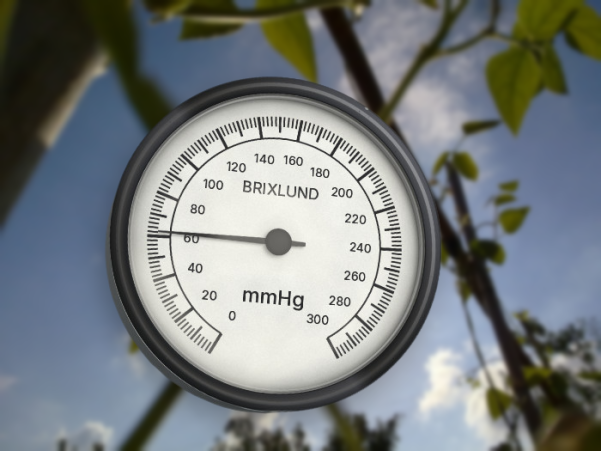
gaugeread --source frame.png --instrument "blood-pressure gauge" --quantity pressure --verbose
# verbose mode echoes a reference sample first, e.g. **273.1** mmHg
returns **62** mmHg
